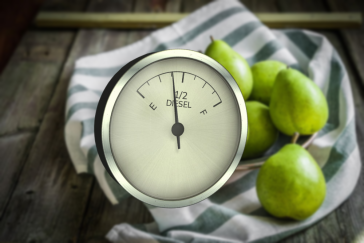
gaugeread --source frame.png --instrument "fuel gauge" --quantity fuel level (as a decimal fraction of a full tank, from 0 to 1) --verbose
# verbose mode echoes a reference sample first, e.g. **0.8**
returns **0.375**
